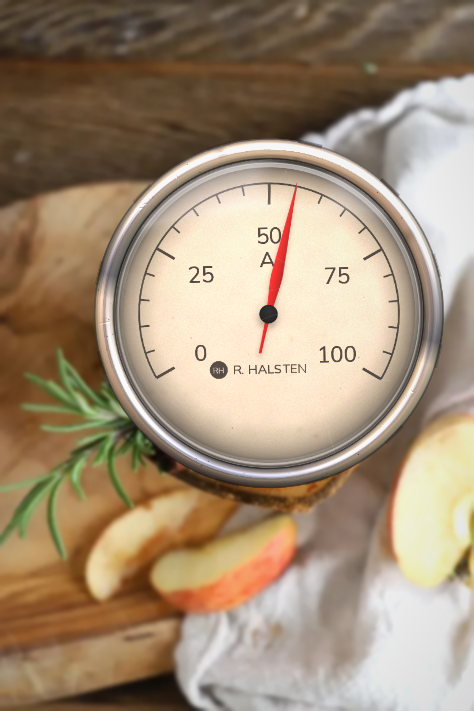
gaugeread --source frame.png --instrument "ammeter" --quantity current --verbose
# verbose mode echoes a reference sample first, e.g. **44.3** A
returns **55** A
